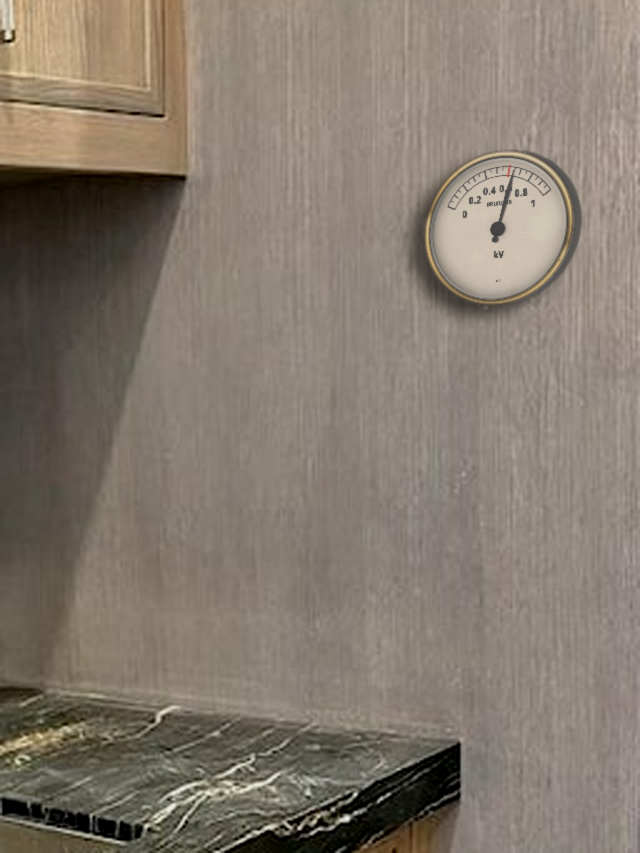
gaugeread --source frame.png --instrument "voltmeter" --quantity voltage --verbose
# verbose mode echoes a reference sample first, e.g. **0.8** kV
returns **0.65** kV
